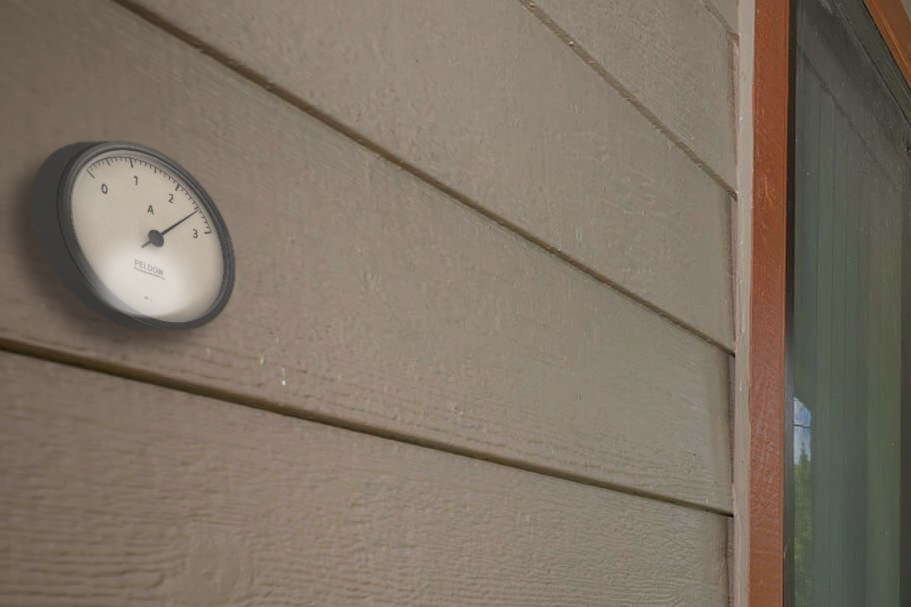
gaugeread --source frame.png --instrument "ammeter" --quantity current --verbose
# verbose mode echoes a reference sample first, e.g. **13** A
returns **2.5** A
